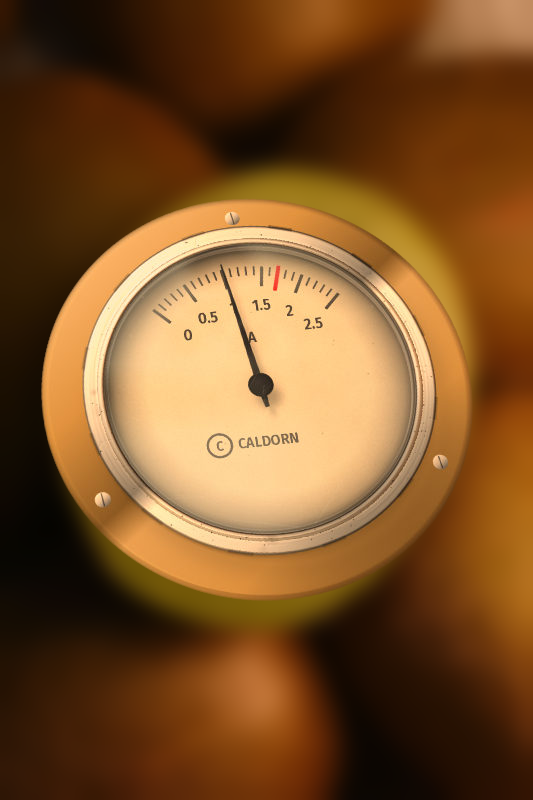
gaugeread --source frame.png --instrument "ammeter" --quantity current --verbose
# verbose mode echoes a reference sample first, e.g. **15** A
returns **1** A
